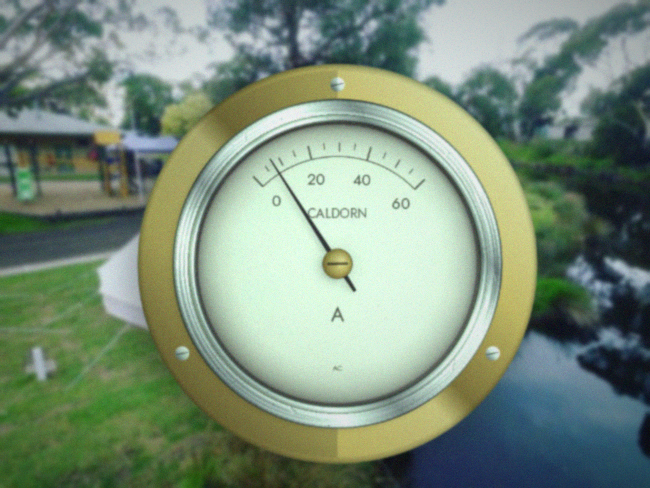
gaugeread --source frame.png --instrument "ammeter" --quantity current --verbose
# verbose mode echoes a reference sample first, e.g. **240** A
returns **7.5** A
